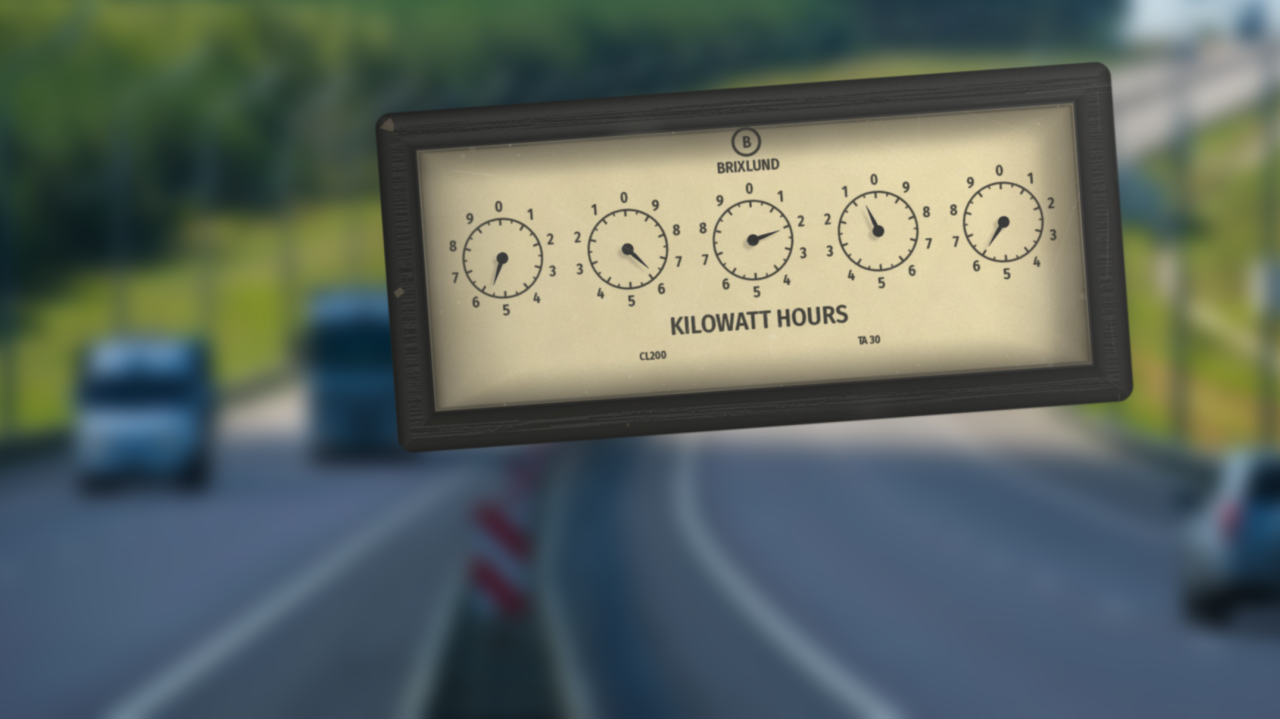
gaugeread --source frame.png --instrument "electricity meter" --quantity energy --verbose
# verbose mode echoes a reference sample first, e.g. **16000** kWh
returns **56206** kWh
